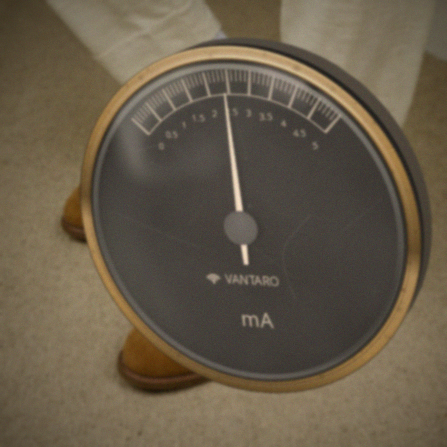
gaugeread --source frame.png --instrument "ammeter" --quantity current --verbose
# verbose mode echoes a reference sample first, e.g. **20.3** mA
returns **2.5** mA
